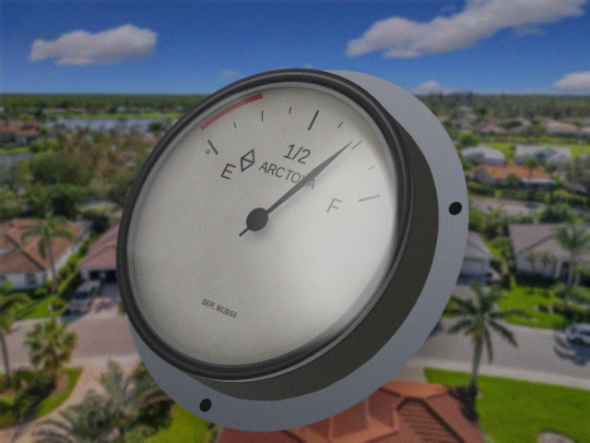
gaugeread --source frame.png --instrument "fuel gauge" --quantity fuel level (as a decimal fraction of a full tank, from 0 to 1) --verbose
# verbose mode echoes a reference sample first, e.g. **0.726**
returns **0.75**
